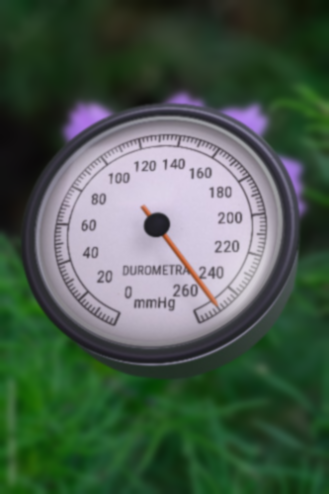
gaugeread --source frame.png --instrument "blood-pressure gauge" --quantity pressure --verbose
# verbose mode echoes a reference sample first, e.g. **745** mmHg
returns **250** mmHg
